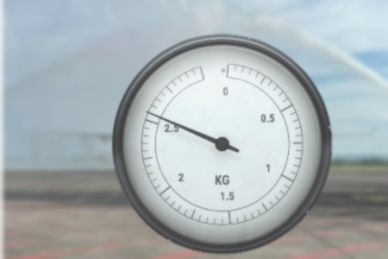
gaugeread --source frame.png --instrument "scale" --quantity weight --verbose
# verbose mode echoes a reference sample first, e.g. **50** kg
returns **2.55** kg
